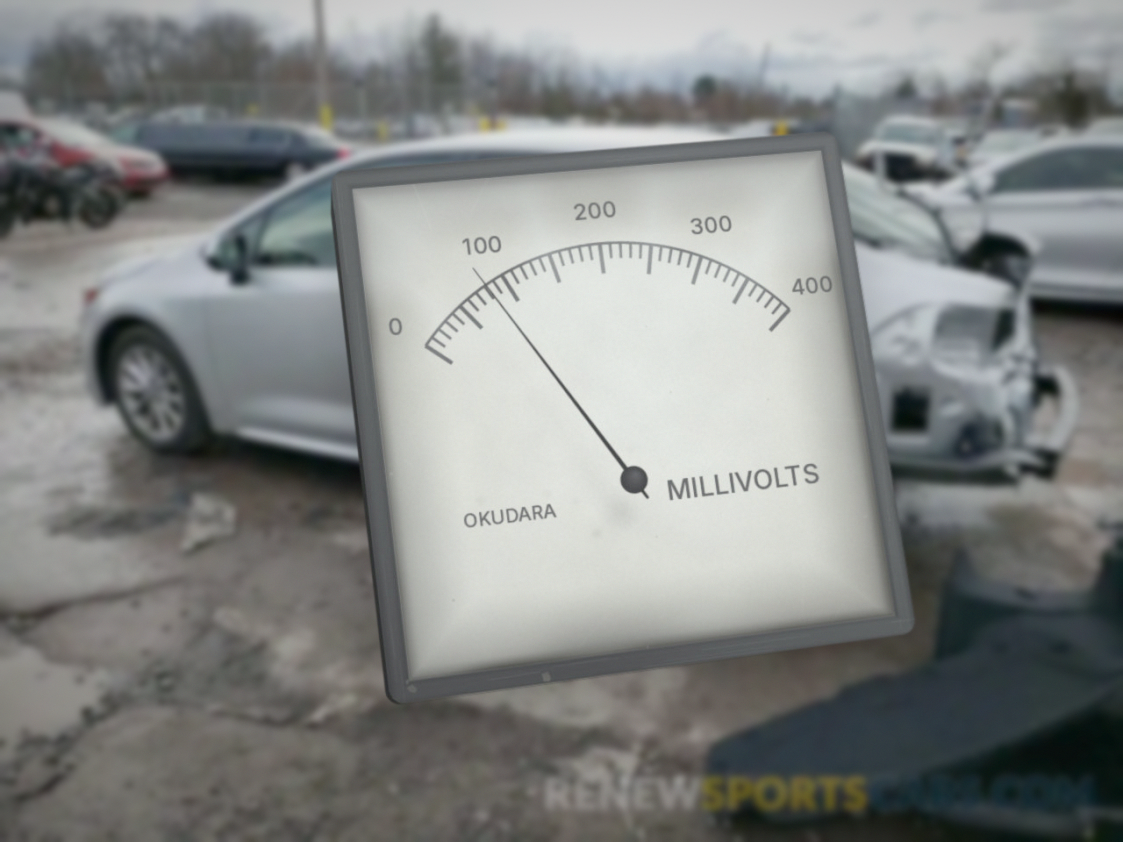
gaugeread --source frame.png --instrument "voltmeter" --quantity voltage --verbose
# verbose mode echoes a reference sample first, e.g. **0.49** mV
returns **80** mV
